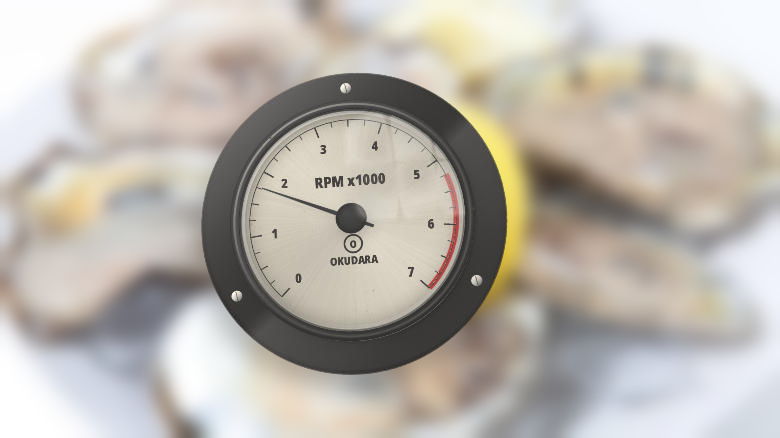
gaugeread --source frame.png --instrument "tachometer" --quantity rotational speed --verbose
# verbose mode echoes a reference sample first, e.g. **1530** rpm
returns **1750** rpm
